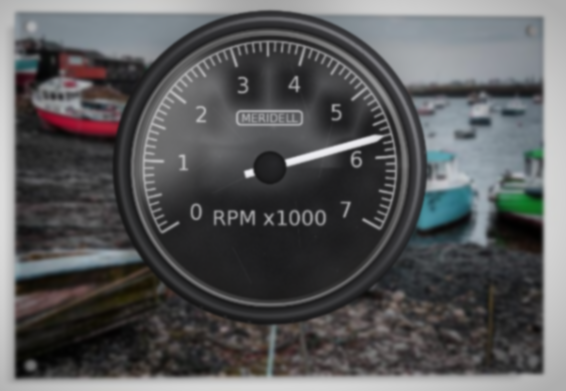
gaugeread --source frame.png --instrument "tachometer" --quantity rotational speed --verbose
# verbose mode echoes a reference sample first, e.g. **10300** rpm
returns **5700** rpm
